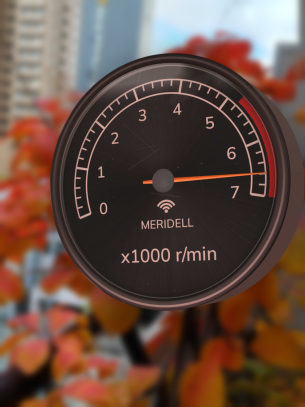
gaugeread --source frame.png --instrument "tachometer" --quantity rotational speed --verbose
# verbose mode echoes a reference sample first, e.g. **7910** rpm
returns **6600** rpm
